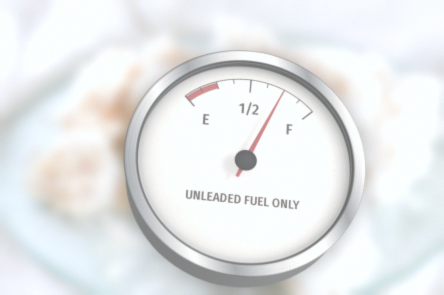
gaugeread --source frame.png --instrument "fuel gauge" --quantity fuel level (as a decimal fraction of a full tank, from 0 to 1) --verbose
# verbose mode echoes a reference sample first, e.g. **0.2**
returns **0.75**
